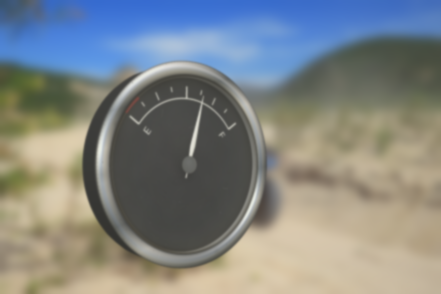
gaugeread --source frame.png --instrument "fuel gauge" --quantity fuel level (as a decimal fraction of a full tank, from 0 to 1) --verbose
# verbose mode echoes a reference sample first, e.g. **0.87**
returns **0.625**
